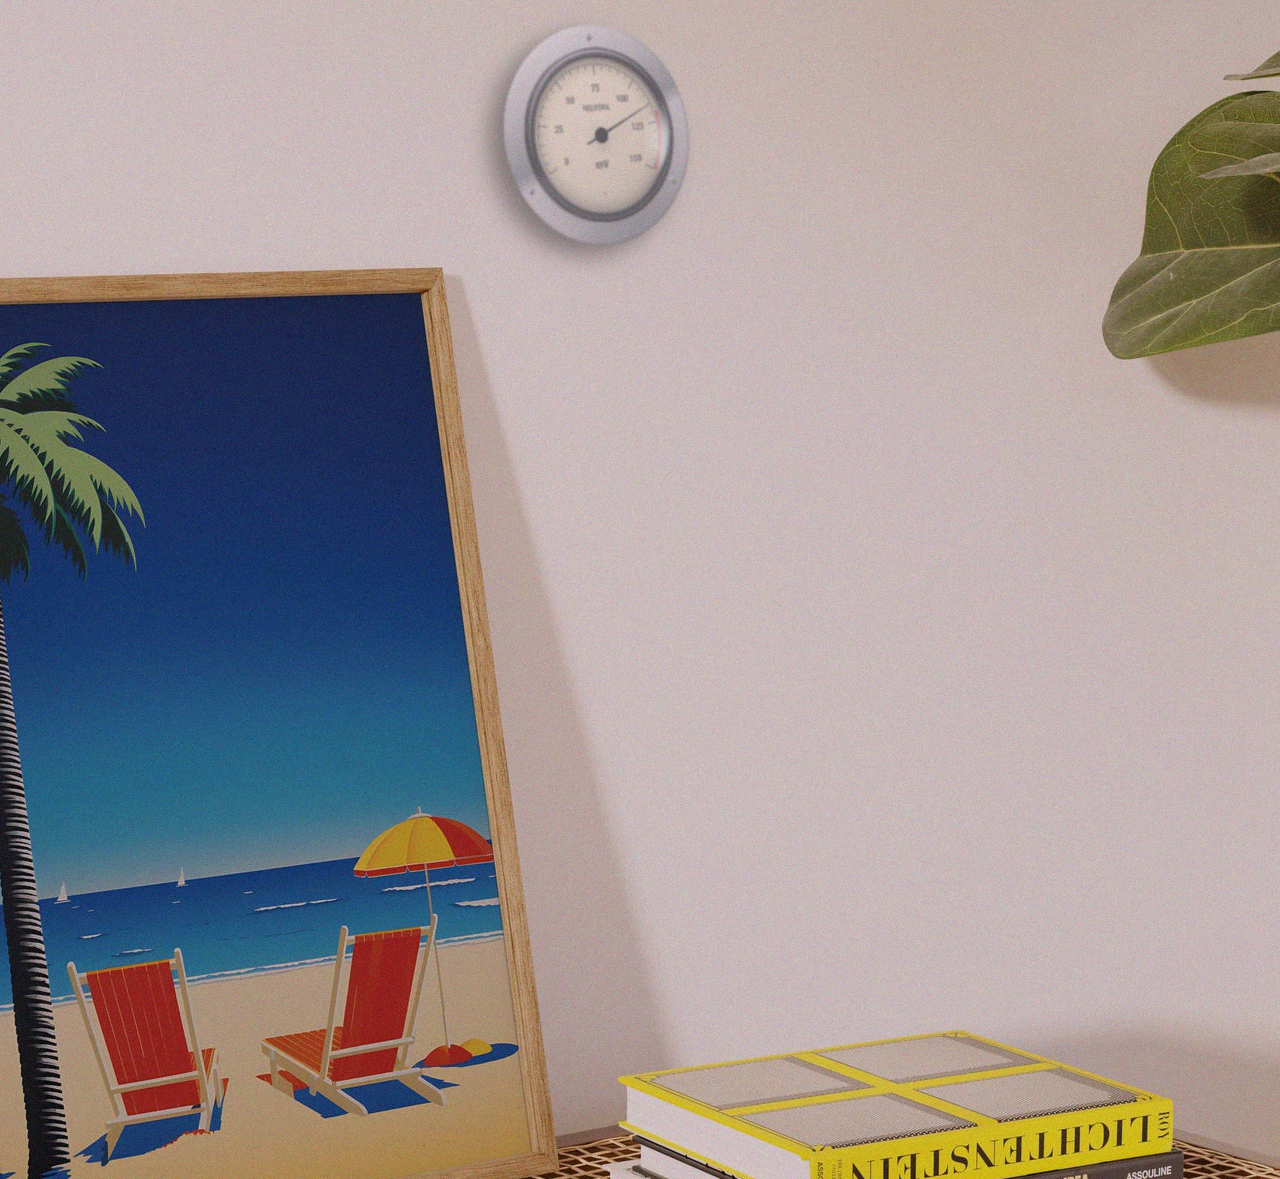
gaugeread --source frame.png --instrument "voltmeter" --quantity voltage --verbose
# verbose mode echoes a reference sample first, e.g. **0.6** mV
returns **115** mV
